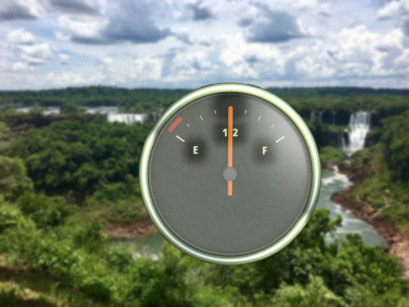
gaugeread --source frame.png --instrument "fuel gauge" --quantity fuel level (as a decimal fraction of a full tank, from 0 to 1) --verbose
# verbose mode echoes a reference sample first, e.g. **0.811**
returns **0.5**
